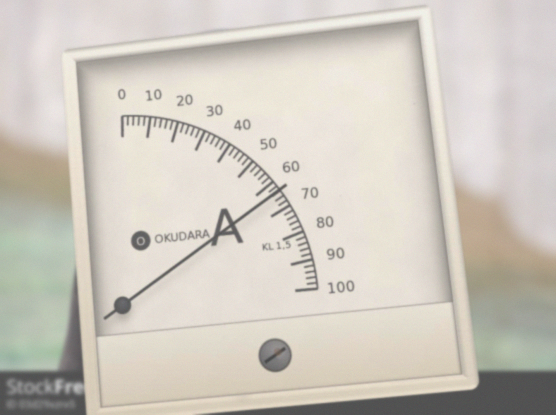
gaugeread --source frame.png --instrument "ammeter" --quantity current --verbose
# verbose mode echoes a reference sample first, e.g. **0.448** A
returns **64** A
